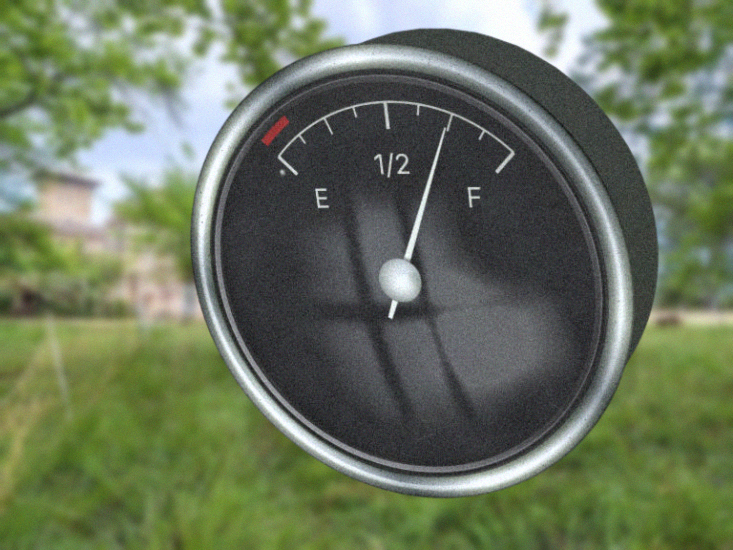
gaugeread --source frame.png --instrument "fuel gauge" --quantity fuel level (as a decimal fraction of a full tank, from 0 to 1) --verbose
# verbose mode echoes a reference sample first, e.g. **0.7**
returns **0.75**
